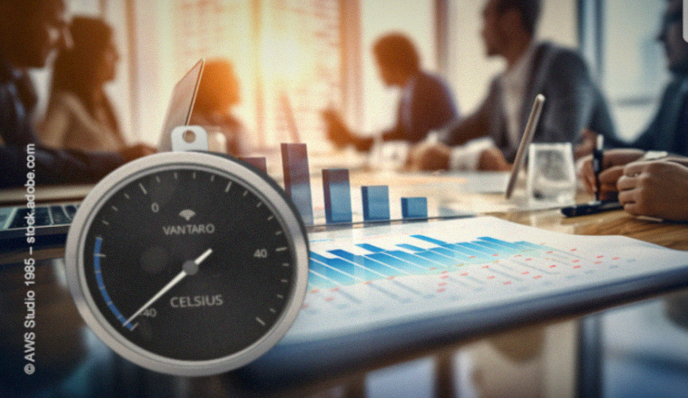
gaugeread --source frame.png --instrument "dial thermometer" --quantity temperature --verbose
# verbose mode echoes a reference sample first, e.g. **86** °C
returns **-38** °C
